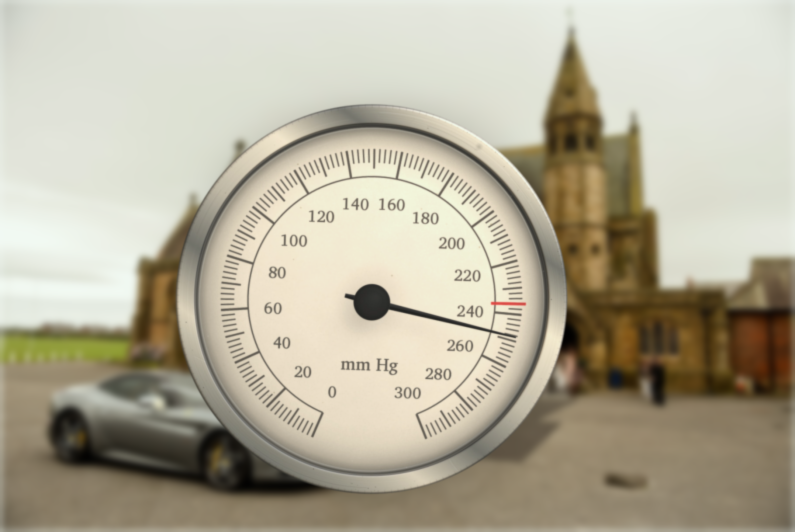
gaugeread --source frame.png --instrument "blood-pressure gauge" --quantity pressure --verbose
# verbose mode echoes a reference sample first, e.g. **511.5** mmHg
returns **248** mmHg
